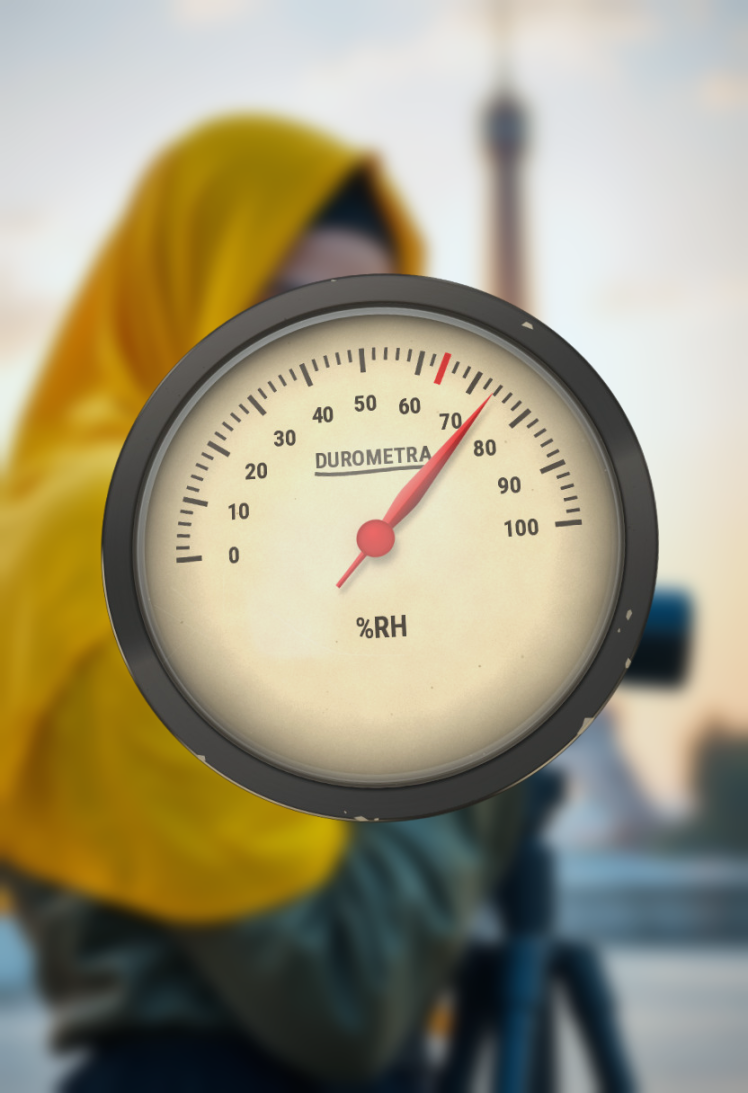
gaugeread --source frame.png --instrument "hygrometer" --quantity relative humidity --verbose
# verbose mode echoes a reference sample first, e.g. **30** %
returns **74** %
